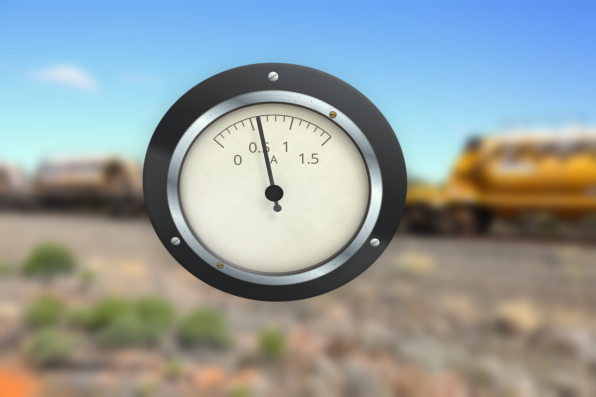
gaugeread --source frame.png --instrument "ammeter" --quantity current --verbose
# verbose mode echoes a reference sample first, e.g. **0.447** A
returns **0.6** A
